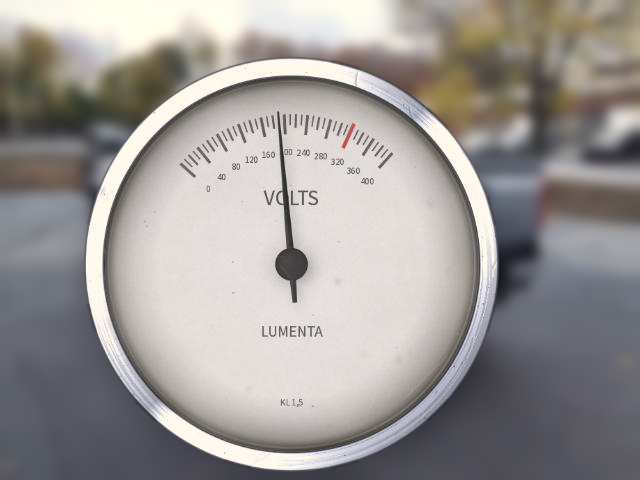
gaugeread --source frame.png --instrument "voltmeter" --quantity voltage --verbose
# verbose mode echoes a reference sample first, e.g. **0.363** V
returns **190** V
